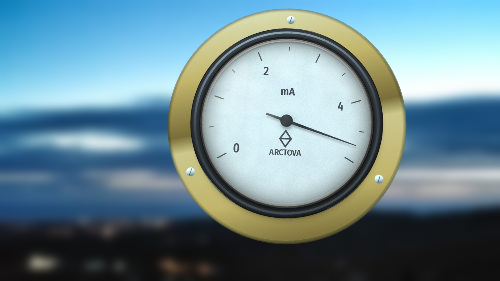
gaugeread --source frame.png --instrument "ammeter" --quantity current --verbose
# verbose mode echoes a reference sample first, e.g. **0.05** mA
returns **4.75** mA
